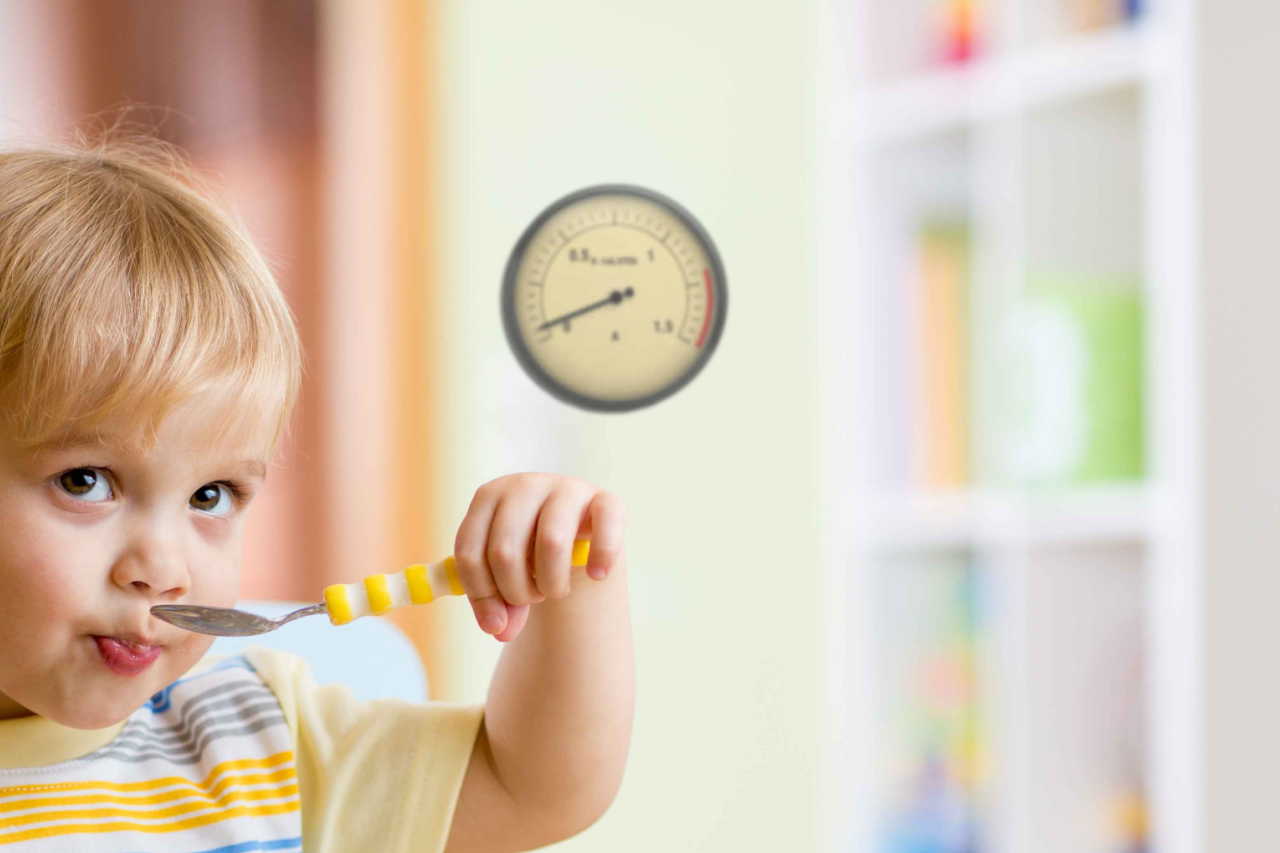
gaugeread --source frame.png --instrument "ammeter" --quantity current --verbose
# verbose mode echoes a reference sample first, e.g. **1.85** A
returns **0.05** A
